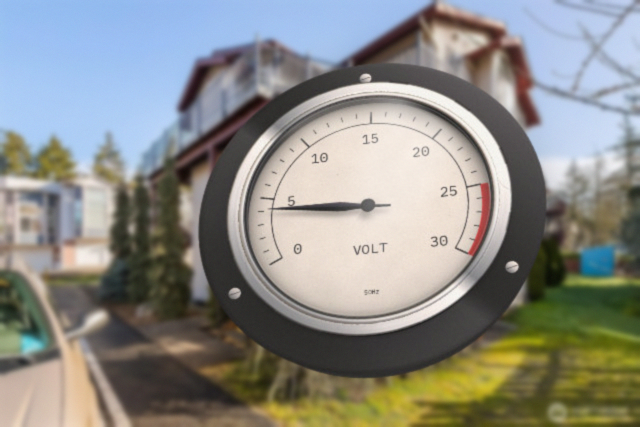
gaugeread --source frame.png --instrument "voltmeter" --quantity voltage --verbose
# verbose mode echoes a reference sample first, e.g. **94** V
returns **4** V
